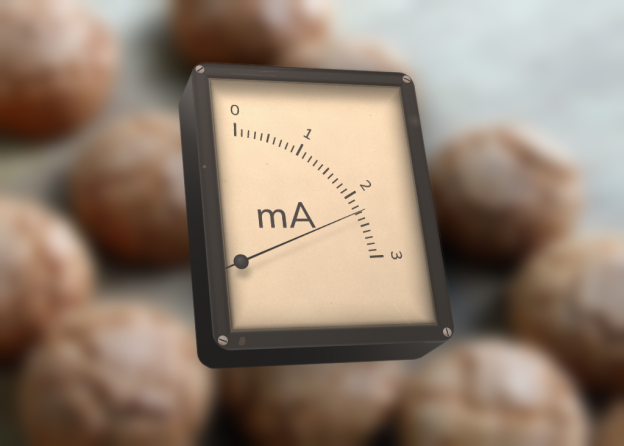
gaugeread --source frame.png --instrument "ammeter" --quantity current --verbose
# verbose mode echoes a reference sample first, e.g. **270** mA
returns **2.3** mA
